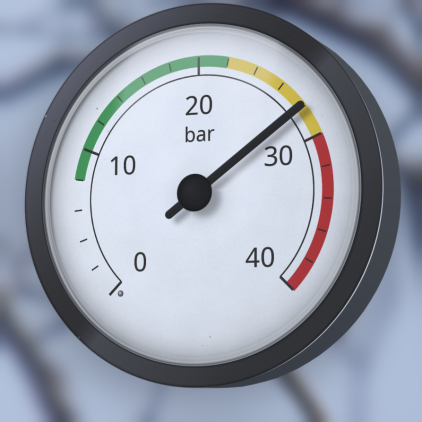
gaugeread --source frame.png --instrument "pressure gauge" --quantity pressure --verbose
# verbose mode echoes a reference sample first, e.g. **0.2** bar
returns **28** bar
